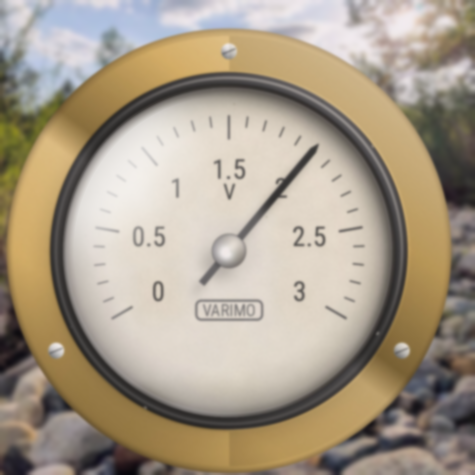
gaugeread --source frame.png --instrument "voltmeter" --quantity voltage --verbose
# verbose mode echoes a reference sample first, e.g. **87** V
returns **2** V
